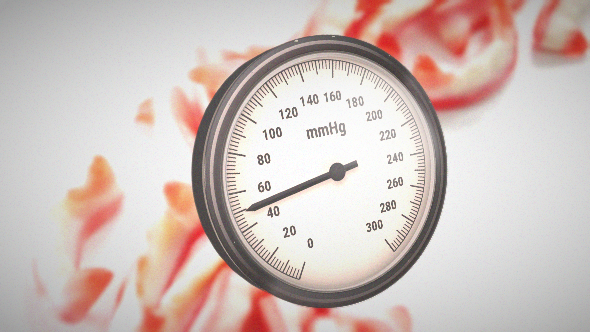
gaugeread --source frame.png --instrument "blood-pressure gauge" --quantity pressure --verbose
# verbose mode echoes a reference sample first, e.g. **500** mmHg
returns **50** mmHg
